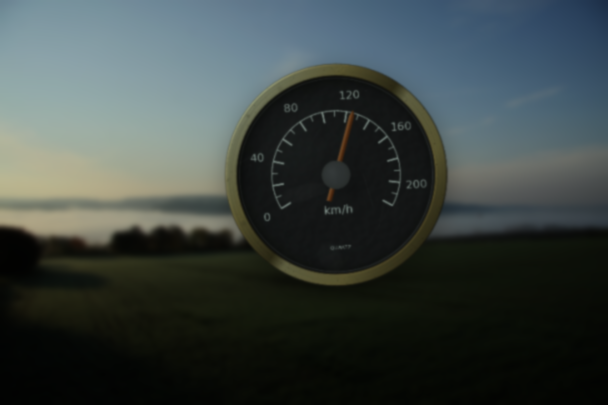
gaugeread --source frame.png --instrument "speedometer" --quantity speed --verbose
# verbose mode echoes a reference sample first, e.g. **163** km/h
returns **125** km/h
